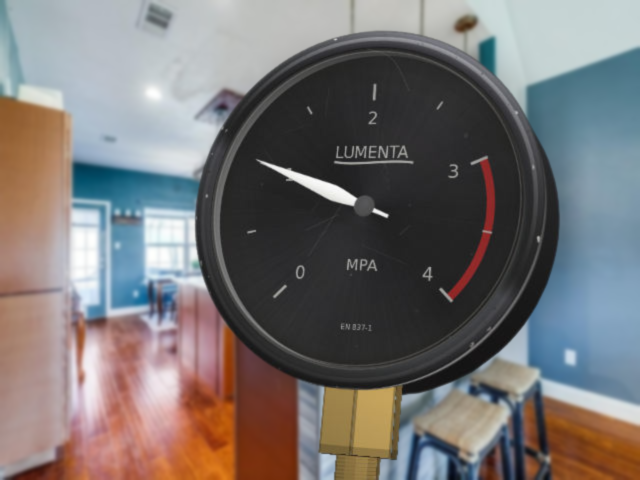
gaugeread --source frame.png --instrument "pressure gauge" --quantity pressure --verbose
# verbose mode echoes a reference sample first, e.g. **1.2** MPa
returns **1** MPa
